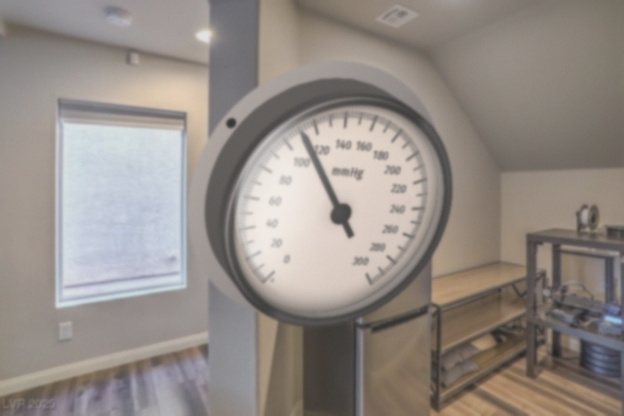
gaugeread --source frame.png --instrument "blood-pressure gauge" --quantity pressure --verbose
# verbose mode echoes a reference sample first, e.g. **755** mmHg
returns **110** mmHg
